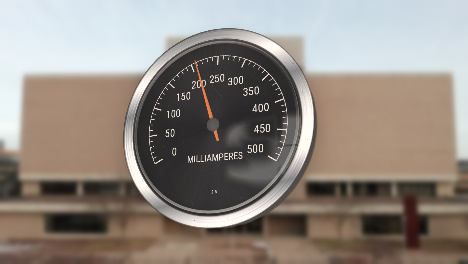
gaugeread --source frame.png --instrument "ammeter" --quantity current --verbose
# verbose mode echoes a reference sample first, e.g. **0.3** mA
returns **210** mA
